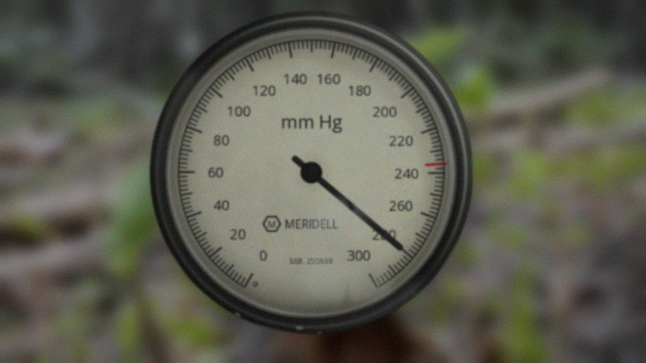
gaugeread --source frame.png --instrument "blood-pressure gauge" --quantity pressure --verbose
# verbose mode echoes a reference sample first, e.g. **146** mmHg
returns **280** mmHg
